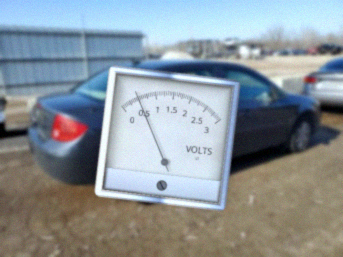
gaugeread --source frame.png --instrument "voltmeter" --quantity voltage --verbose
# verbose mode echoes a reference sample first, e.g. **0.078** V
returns **0.5** V
